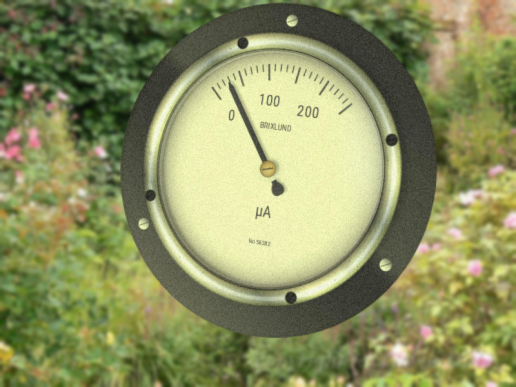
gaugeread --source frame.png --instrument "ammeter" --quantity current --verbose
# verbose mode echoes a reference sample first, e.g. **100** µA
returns **30** µA
